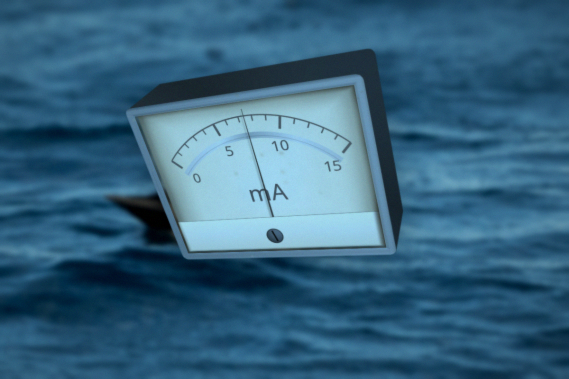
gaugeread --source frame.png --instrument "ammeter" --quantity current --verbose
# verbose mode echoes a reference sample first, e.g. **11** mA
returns **7.5** mA
